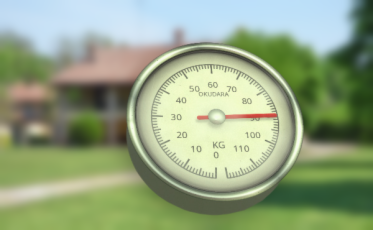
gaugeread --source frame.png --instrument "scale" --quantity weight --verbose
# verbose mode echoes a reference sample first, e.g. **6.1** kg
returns **90** kg
